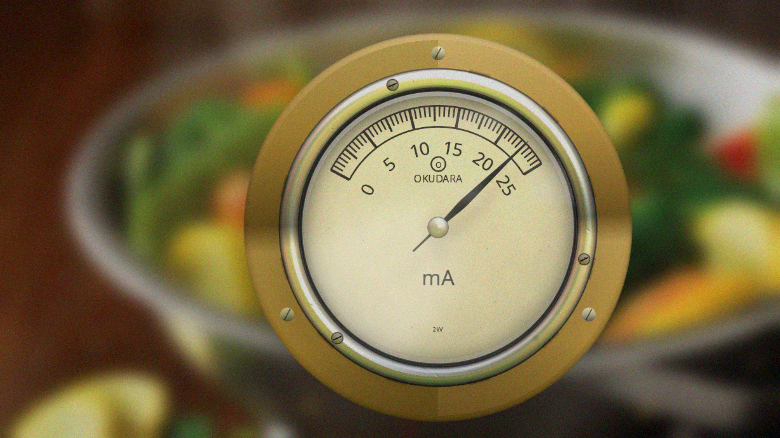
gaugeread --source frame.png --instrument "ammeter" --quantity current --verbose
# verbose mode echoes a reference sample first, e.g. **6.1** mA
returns **22.5** mA
